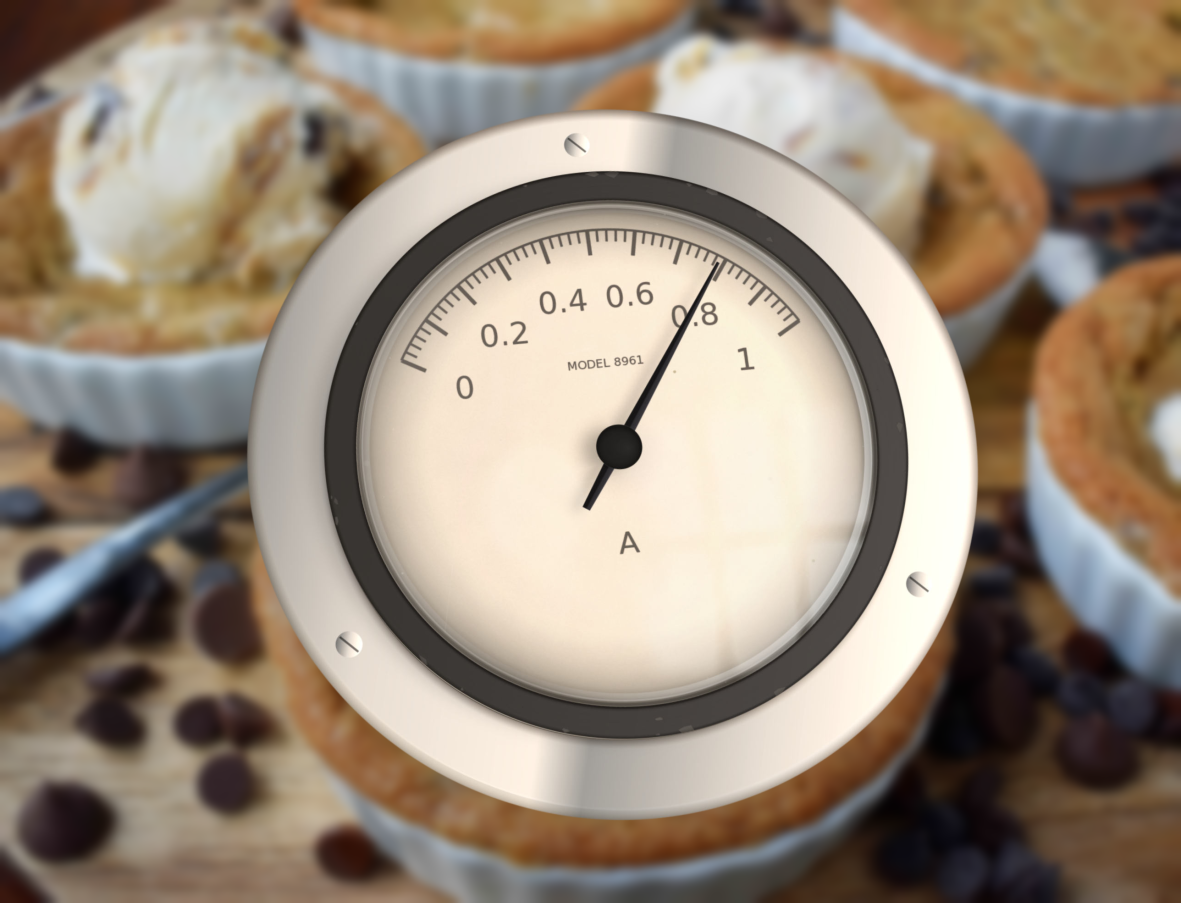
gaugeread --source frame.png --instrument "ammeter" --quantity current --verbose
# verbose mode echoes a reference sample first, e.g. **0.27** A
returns **0.79** A
